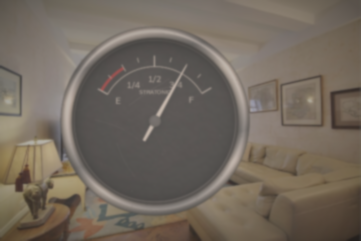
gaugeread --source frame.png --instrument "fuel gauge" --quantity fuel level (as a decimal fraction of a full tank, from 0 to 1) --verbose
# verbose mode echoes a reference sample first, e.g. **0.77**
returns **0.75**
